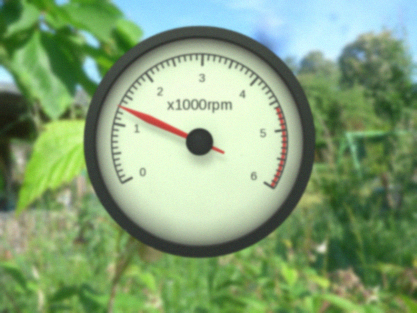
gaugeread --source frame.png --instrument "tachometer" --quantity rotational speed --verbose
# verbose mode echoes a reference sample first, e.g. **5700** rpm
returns **1300** rpm
